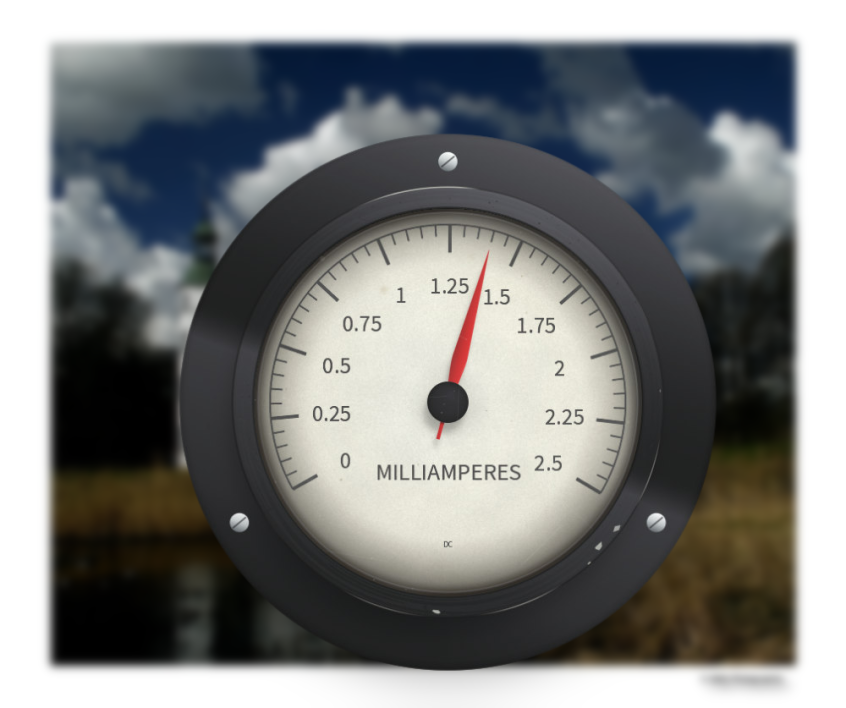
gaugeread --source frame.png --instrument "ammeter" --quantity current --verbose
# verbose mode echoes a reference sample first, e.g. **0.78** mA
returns **1.4** mA
